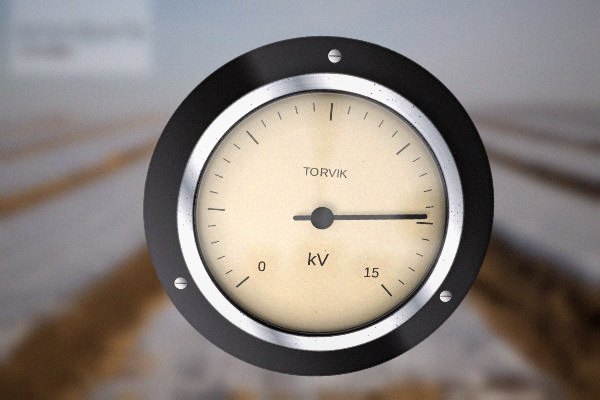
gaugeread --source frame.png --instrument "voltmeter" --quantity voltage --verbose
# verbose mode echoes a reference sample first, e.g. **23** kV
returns **12.25** kV
